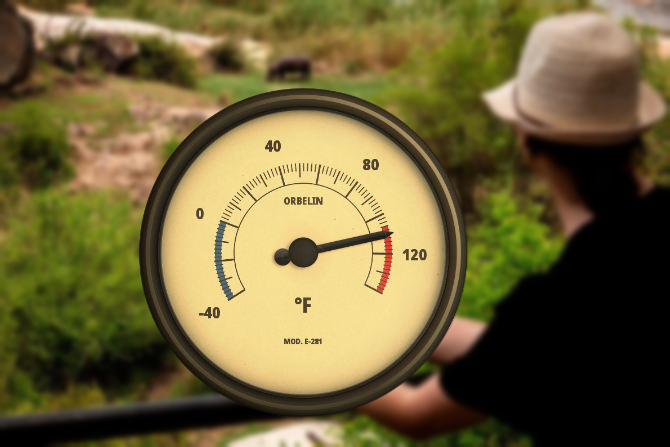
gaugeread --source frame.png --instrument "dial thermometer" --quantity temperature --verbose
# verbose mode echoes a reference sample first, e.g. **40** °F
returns **110** °F
